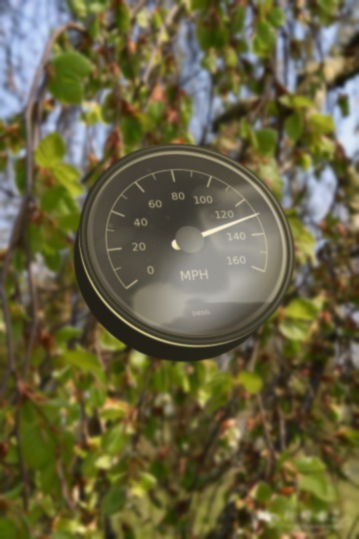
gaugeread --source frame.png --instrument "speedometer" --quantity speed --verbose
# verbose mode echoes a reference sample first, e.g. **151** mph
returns **130** mph
